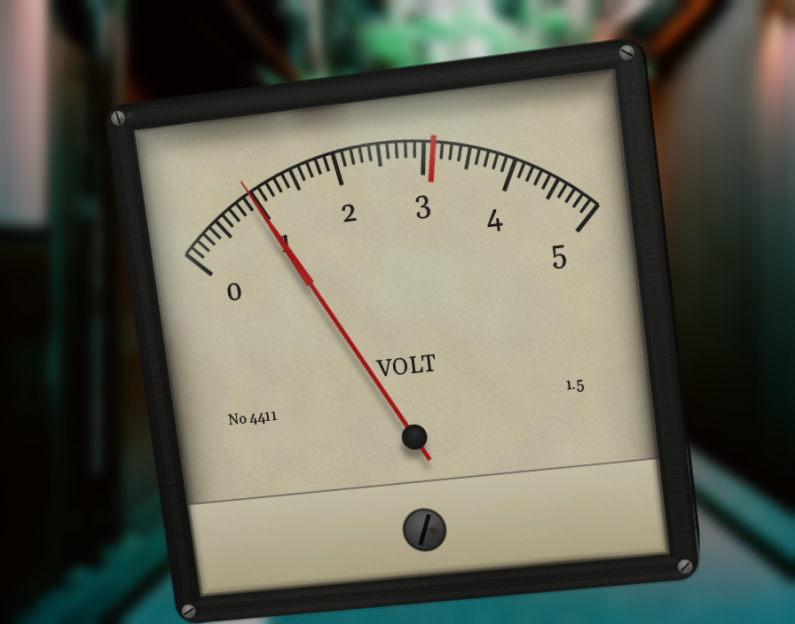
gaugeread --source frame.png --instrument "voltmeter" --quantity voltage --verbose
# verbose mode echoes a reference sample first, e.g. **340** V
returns **1** V
